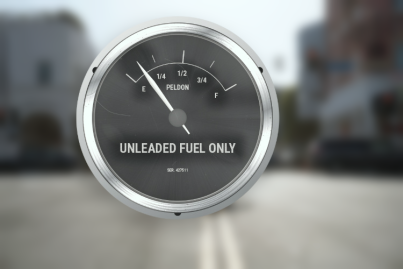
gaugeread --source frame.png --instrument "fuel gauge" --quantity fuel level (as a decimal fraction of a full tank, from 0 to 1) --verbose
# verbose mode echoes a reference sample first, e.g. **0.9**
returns **0.125**
